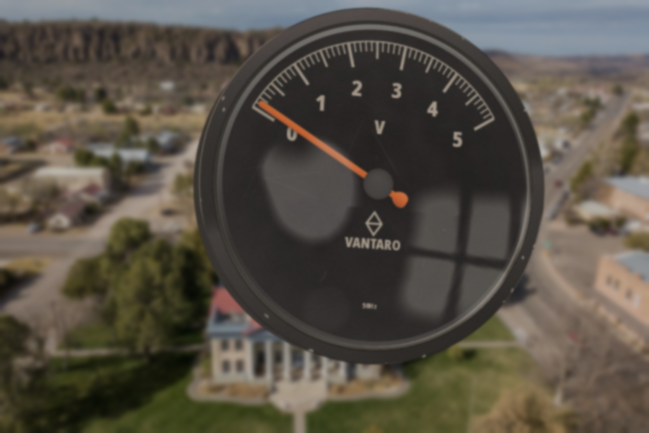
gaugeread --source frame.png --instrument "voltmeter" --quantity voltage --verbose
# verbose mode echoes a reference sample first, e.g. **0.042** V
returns **0.1** V
